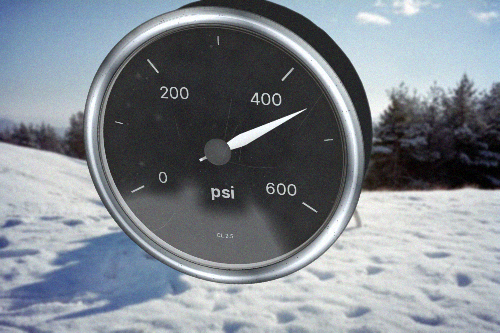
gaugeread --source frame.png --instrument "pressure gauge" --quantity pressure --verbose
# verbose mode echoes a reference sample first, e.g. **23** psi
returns **450** psi
